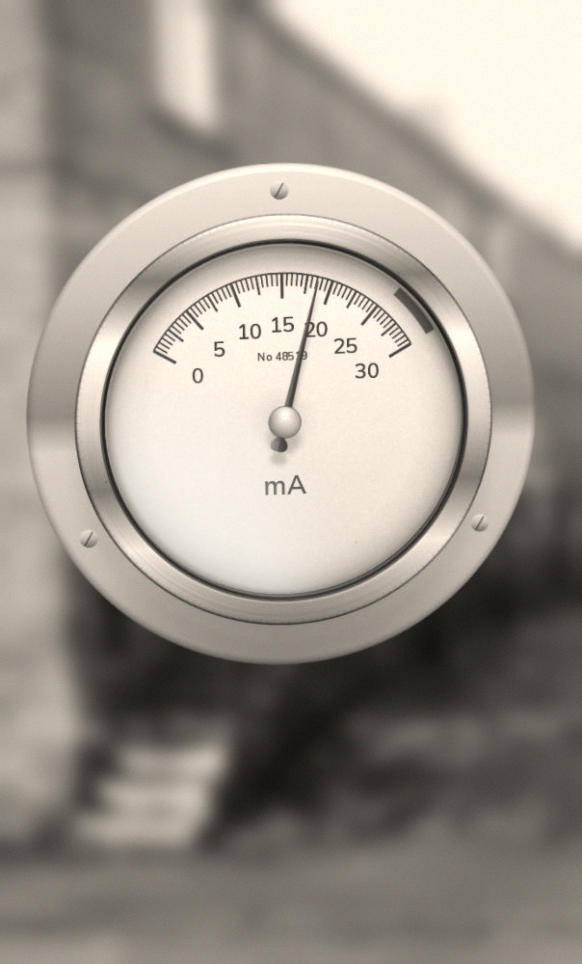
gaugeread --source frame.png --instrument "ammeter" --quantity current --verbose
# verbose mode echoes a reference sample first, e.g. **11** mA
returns **18.5** mA
